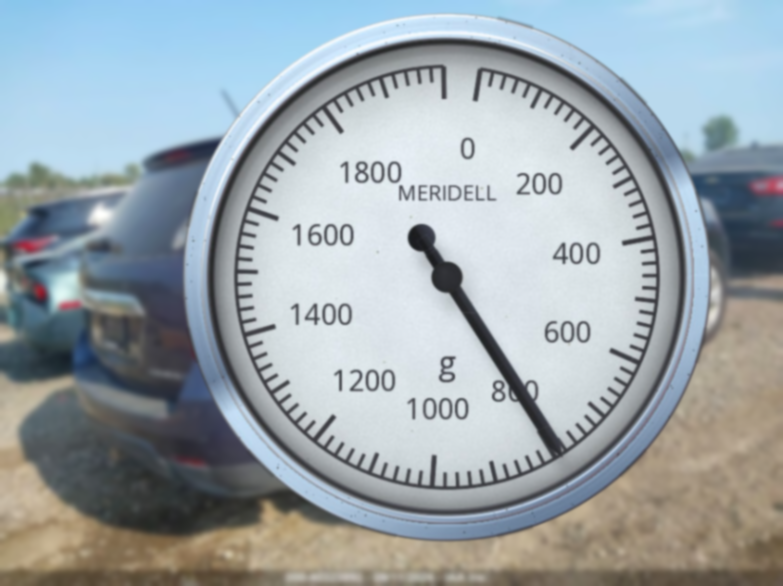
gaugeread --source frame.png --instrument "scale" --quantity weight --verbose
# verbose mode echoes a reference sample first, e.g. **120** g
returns **790** g
